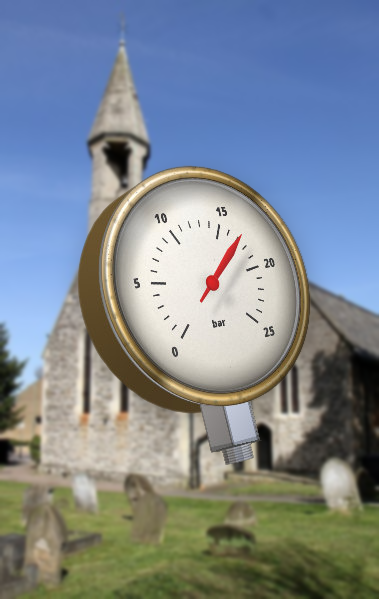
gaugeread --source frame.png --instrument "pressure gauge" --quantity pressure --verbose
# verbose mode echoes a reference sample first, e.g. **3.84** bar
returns **17** bar
